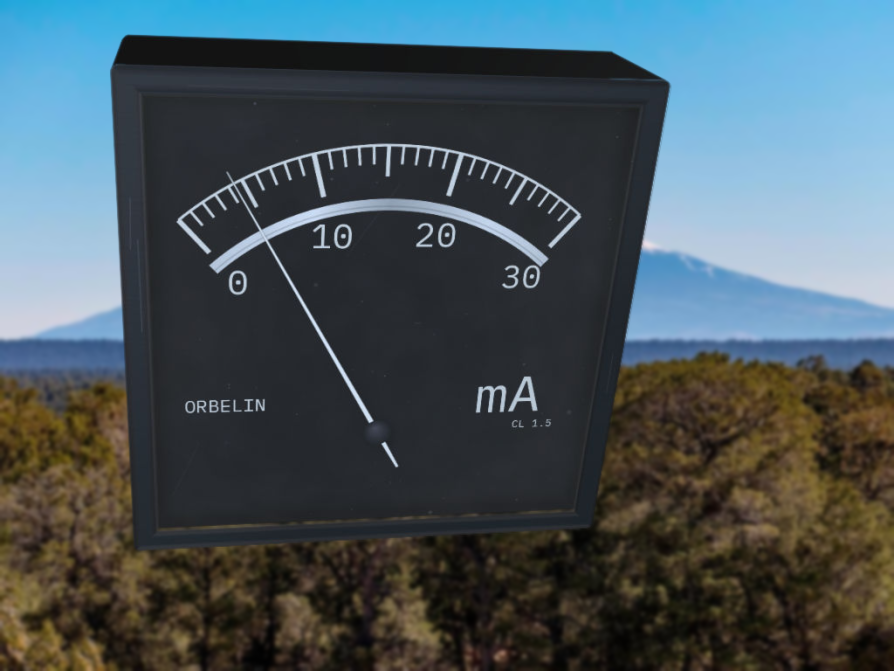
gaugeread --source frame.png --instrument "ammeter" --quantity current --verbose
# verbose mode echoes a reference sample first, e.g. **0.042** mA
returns **4.5** mA
